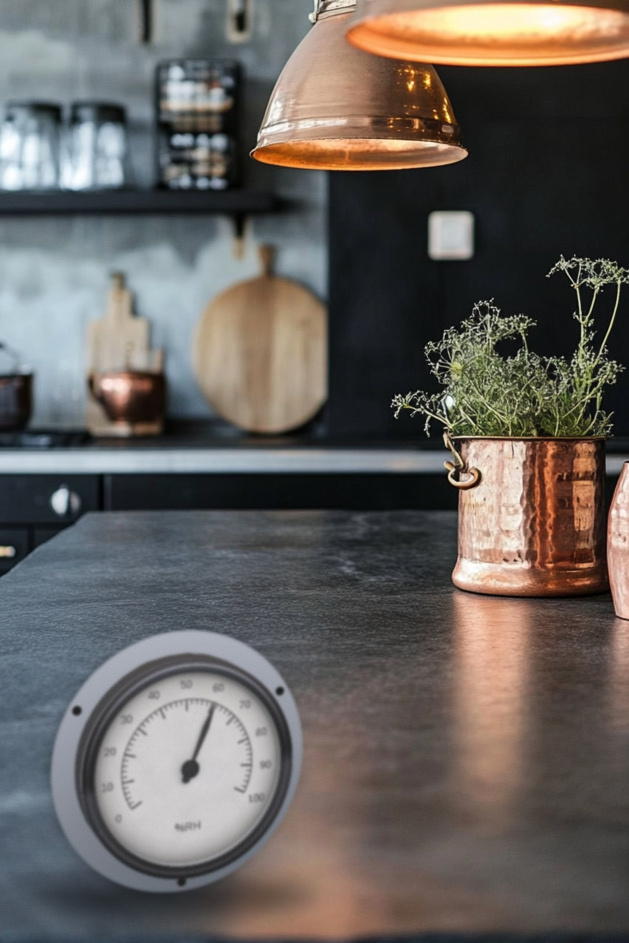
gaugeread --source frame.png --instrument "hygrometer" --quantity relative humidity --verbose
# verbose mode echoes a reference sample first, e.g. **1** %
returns **60** %
